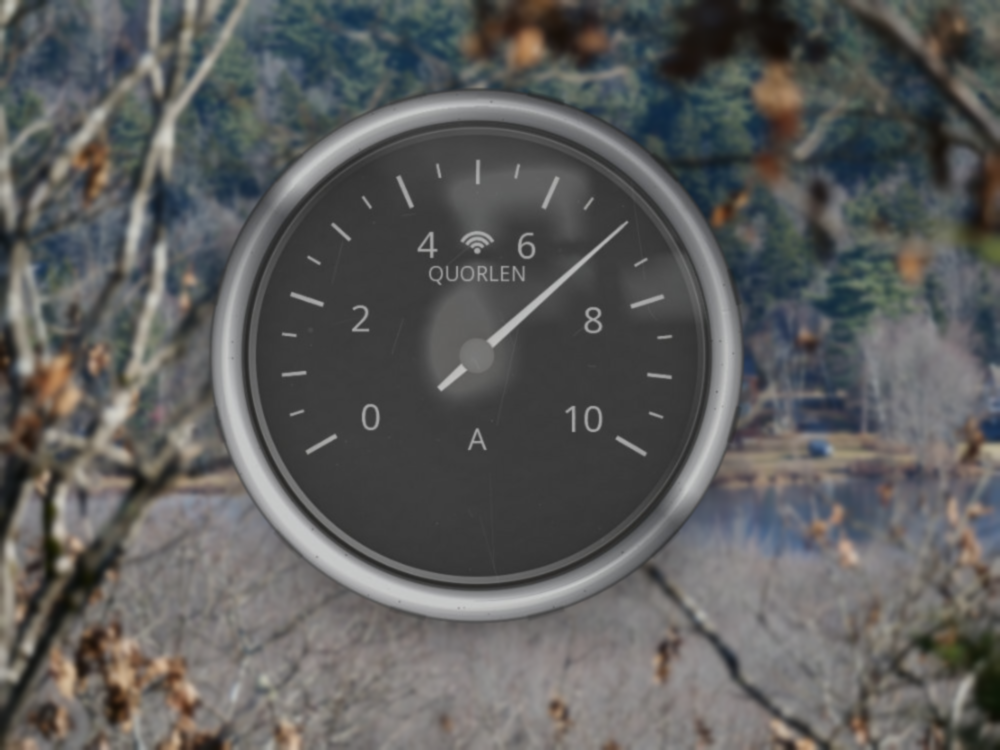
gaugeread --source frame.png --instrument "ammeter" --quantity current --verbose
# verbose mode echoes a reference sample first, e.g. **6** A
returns **7** A
